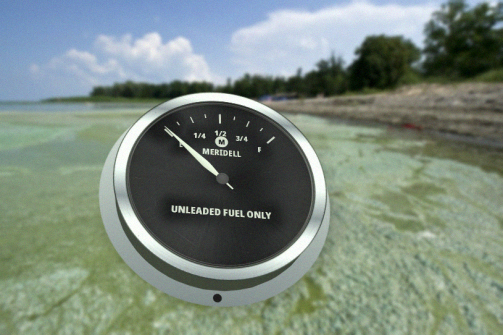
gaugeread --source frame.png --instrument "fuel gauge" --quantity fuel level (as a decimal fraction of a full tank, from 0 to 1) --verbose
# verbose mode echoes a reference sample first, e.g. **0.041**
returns **0**
